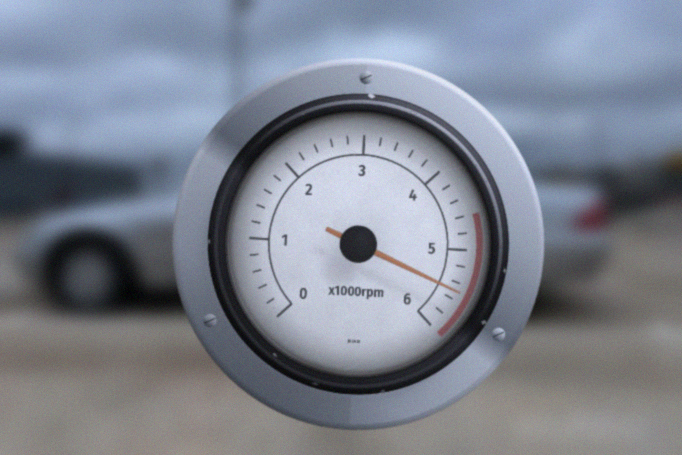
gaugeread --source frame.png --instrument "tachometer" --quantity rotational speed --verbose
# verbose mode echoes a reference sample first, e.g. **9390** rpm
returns **5500** rpm
